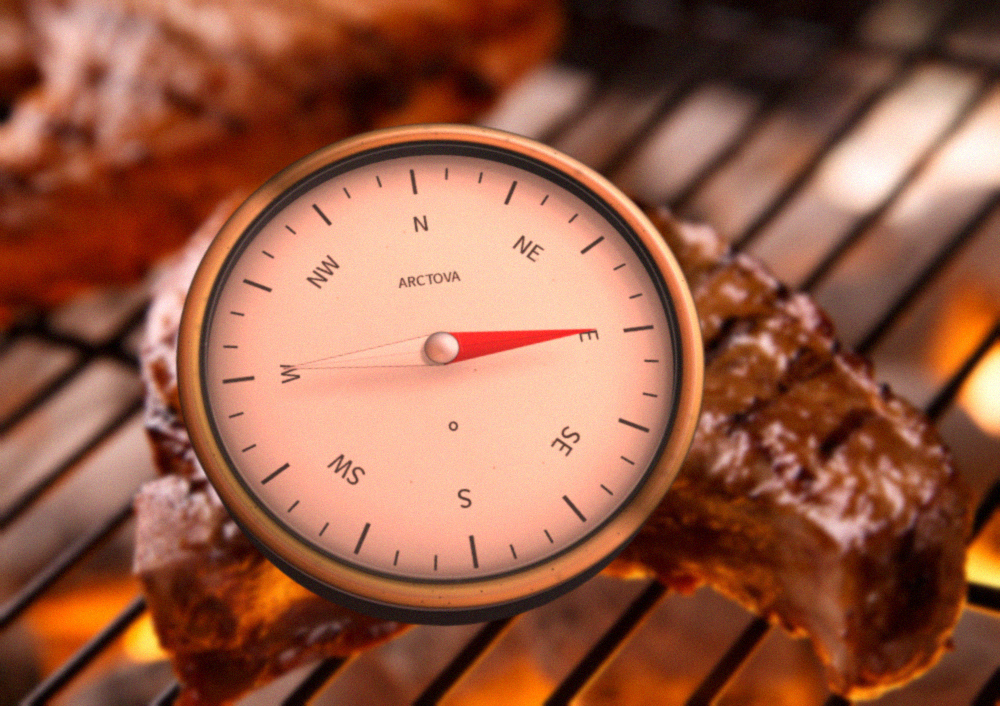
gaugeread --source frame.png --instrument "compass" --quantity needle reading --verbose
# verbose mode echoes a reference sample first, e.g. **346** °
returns **90** °
